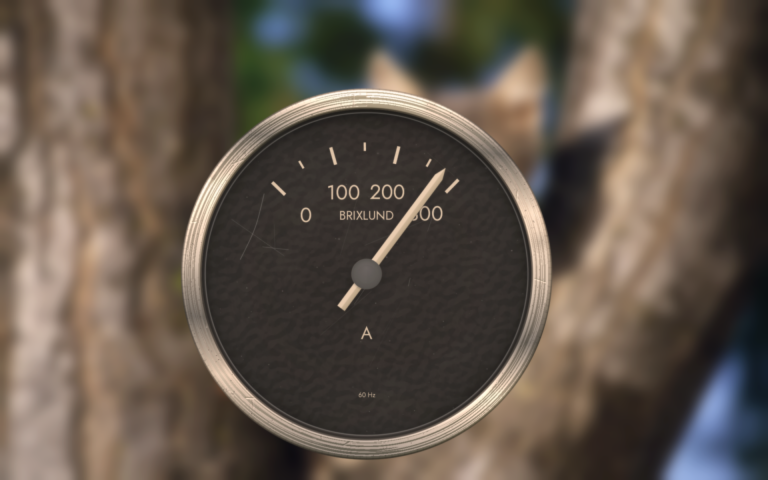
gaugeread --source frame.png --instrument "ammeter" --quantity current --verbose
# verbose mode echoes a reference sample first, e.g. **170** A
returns **275** A
